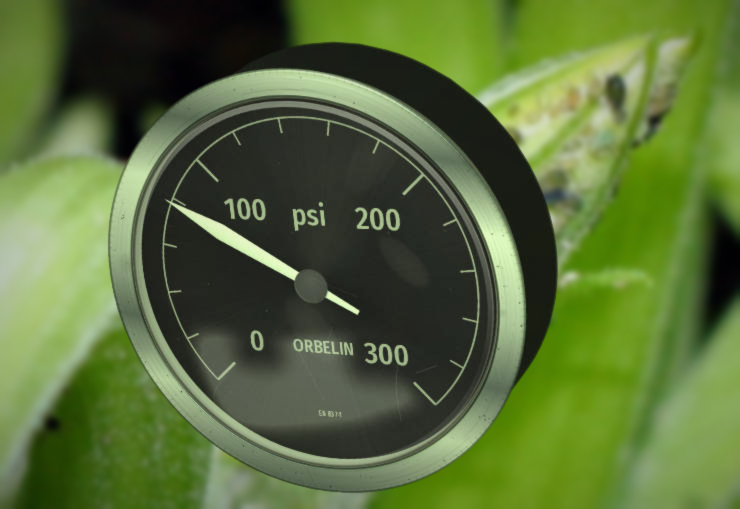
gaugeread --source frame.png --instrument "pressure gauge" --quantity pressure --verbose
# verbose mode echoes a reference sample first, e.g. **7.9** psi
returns **80** psi
